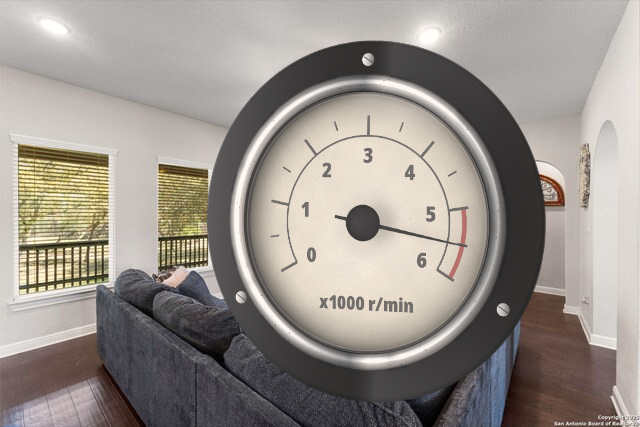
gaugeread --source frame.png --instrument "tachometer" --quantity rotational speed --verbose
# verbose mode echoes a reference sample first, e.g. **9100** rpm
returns **5500** rpm
